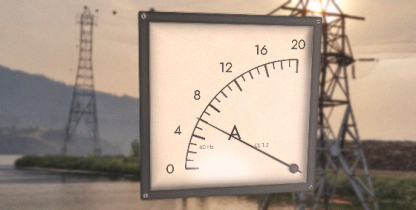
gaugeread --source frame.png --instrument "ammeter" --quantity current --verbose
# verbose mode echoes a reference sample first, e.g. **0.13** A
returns **6** A
